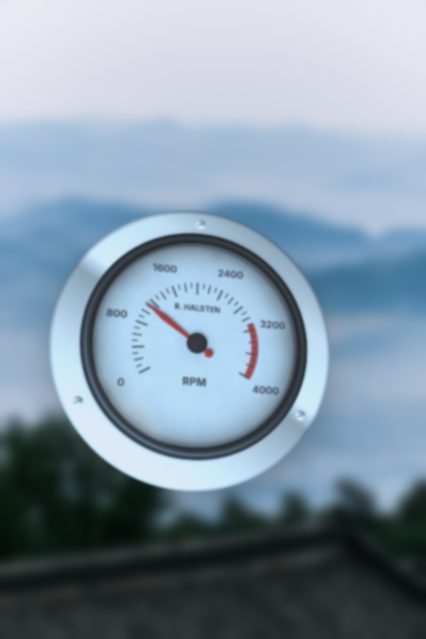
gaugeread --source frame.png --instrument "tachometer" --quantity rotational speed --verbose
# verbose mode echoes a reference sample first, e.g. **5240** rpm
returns **1100** rpm
